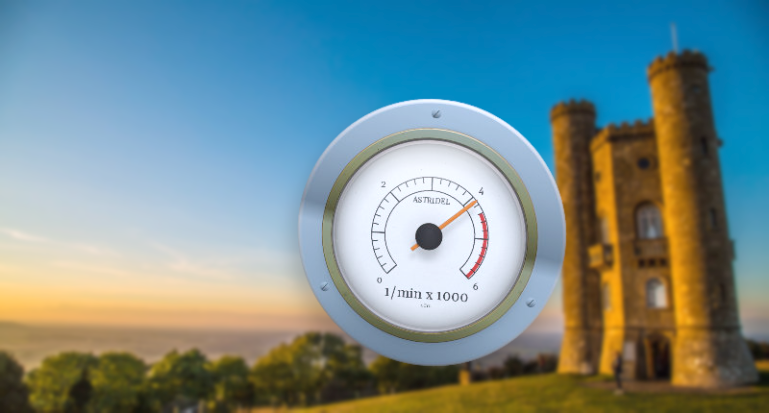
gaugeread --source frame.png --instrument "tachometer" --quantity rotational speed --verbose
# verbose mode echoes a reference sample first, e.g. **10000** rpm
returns **4100** rpm
